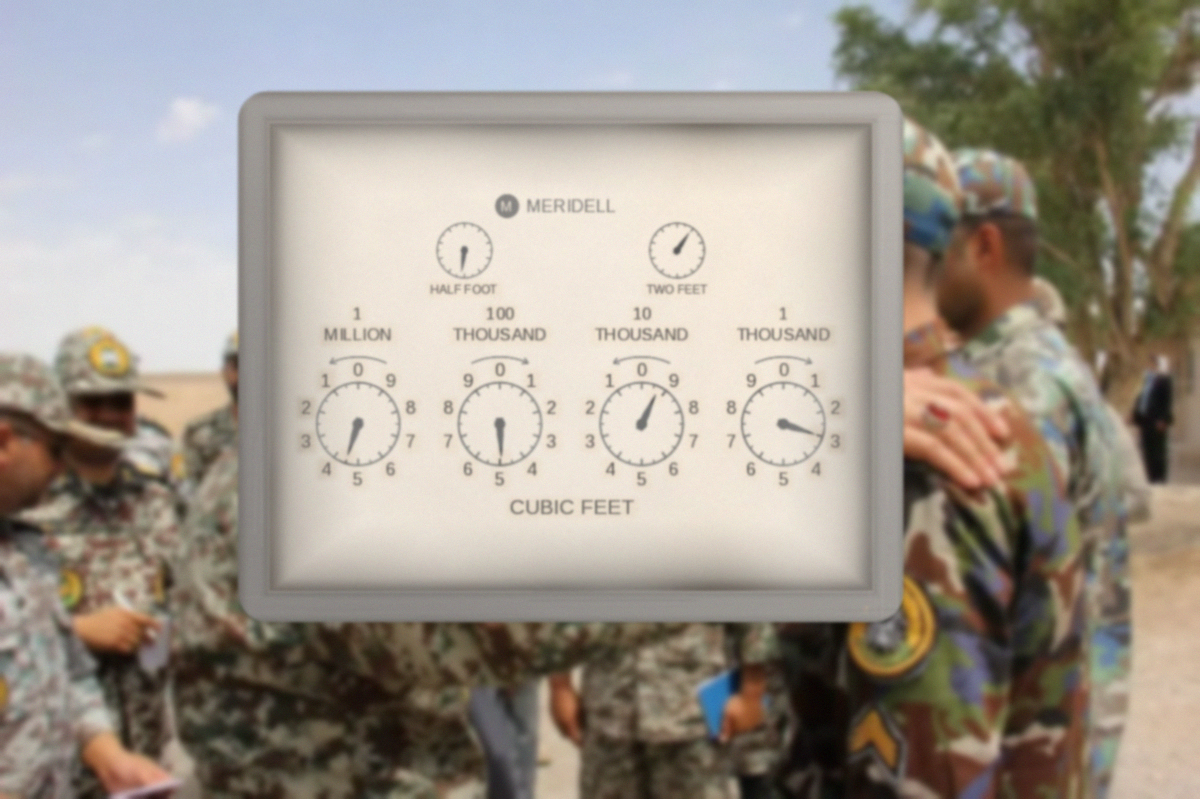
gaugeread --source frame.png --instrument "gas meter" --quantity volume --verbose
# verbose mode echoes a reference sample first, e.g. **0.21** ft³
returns **449300** ft³
